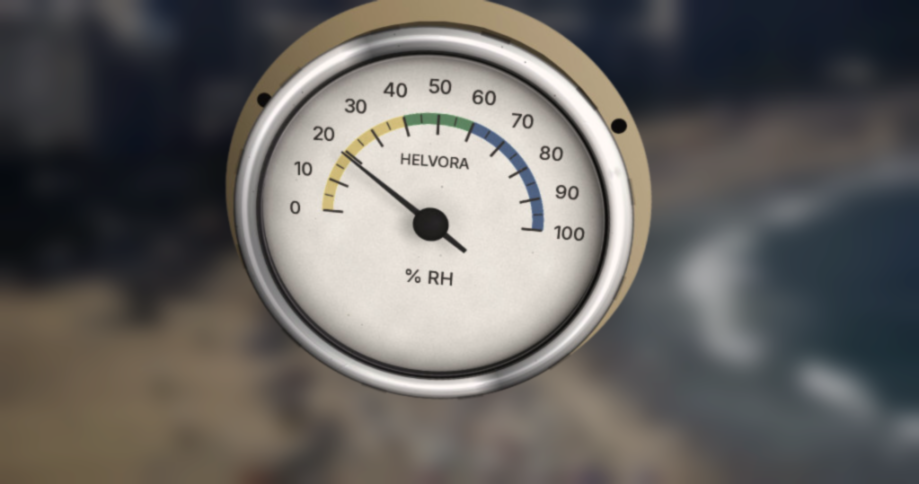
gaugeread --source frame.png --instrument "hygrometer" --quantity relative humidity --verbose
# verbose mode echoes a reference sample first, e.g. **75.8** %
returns **20** %
